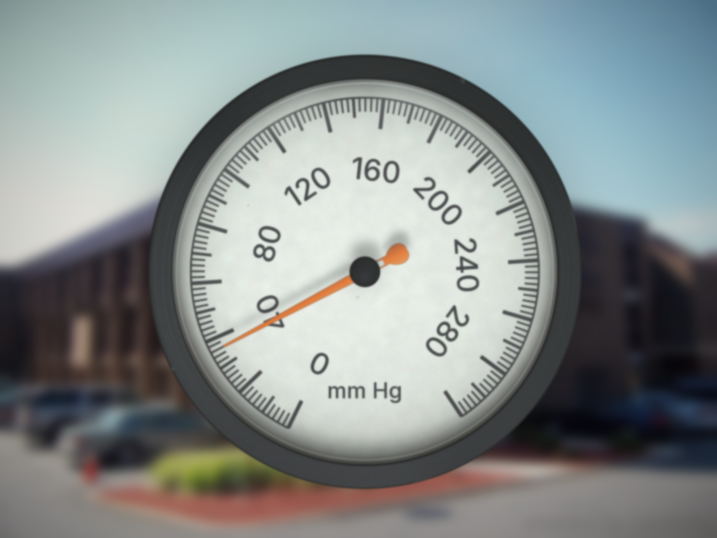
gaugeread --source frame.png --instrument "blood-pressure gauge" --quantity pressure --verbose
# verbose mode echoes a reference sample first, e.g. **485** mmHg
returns **36** mmHg
